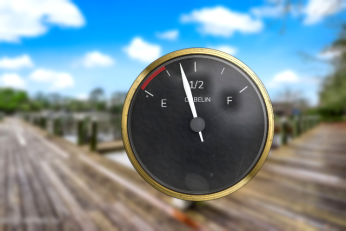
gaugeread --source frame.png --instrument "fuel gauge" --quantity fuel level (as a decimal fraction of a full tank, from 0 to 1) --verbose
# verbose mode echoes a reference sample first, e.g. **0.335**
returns **0.375**
